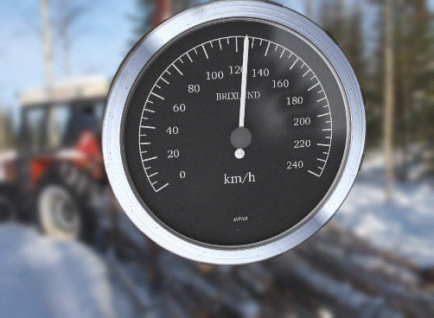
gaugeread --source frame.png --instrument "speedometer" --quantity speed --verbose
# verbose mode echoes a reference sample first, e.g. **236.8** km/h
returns **125** km/h
